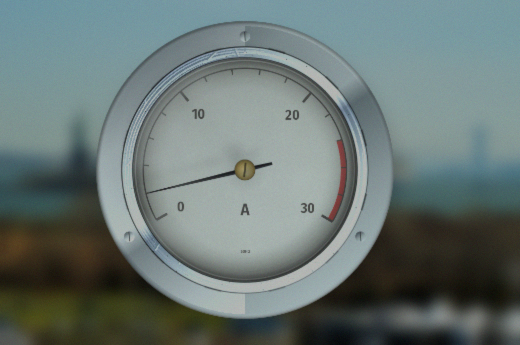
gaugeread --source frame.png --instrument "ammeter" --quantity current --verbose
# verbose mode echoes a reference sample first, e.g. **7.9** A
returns **2** A
